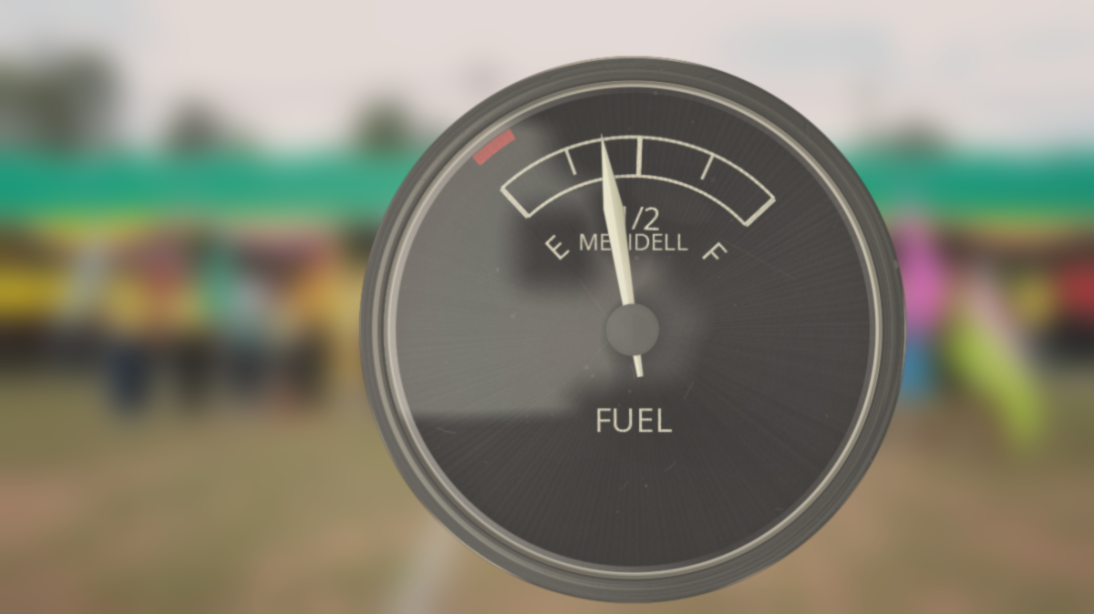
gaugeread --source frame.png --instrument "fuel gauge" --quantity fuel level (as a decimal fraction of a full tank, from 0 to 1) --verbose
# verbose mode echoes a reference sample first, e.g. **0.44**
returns **0.375**
